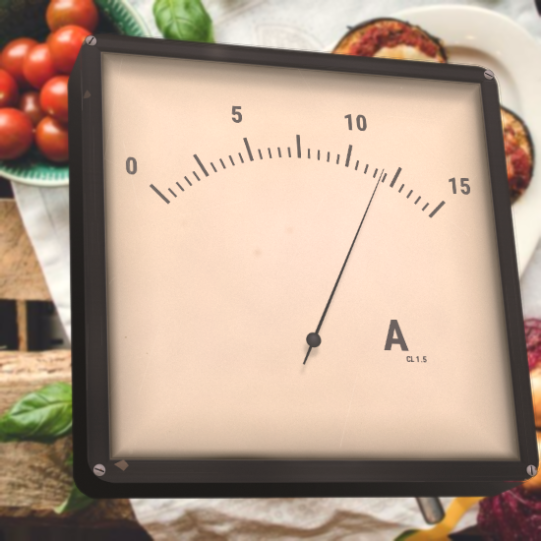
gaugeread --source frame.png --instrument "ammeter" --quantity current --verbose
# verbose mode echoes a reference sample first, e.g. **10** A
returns **11.75** A
